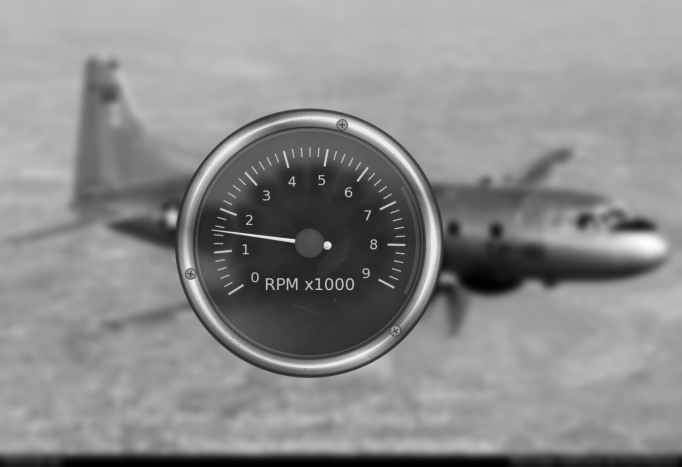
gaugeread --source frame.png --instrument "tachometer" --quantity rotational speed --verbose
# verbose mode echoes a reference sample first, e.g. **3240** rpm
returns **1500** rpm
